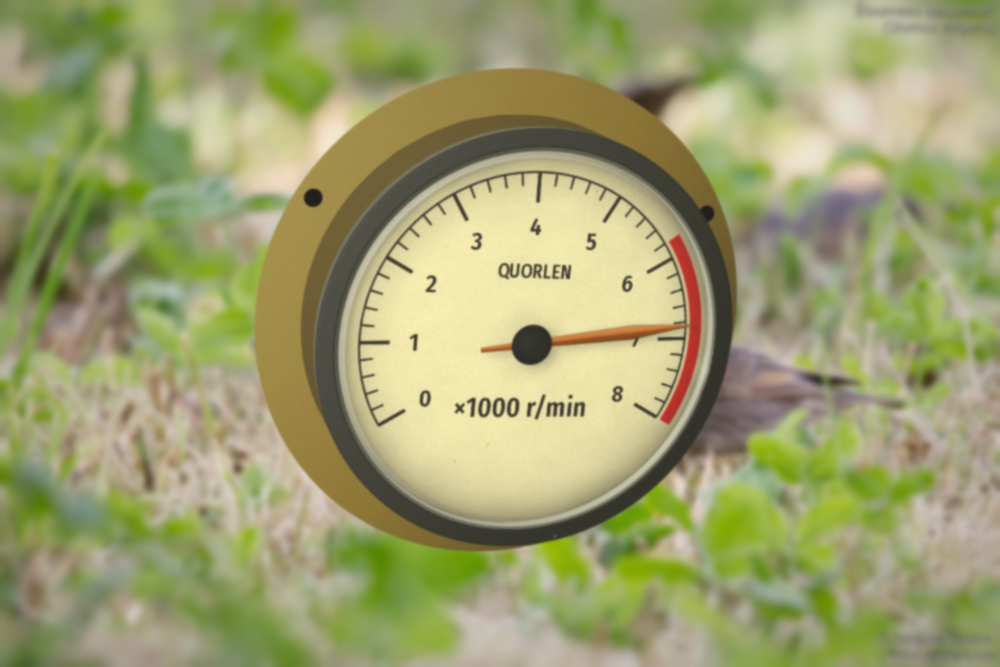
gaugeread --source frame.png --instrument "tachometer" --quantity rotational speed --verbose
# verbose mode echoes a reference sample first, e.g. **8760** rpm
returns **6800** rpm
